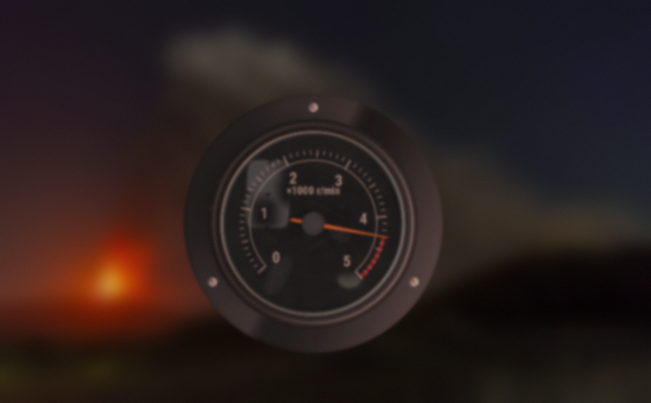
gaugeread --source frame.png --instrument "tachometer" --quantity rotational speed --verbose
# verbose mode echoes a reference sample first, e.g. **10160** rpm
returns **4300** rpm
